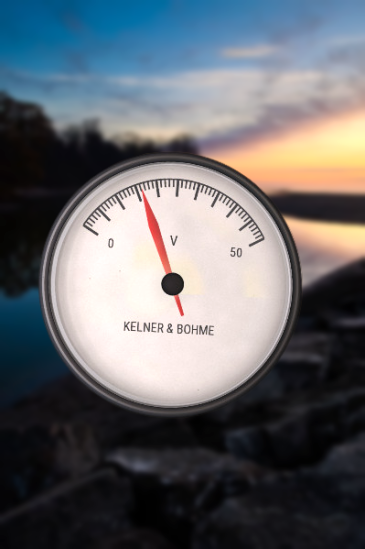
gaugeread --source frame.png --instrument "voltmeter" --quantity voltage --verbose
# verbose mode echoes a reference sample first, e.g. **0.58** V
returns **16** V
